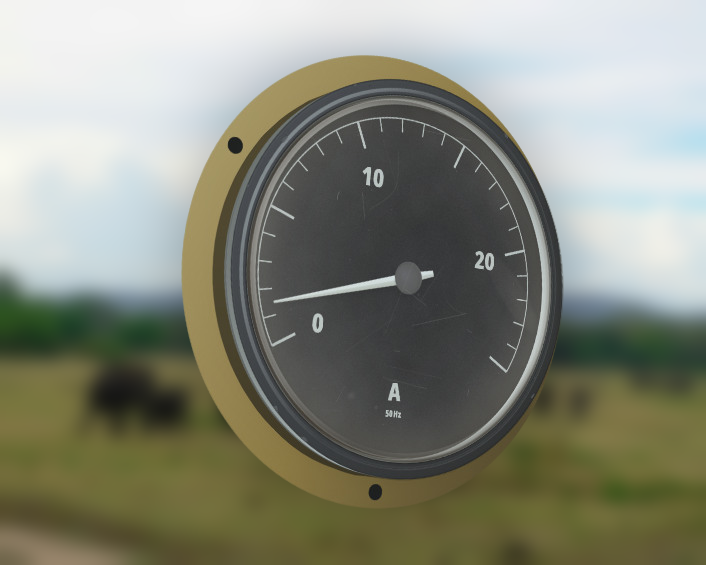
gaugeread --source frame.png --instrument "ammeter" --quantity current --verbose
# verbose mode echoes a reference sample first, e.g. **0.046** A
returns **1.5** A
